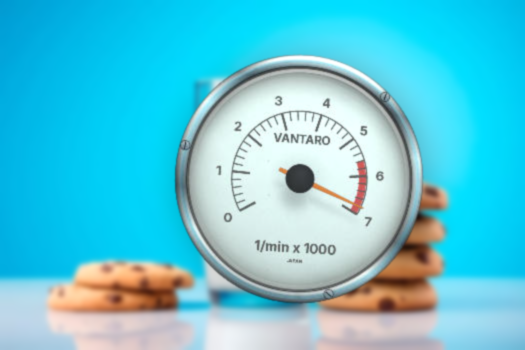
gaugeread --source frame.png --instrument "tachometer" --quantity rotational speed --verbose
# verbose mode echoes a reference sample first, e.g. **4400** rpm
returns **6800** rpm
